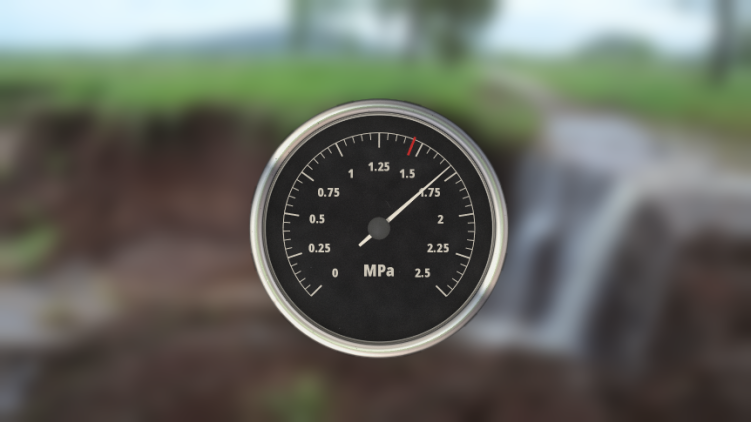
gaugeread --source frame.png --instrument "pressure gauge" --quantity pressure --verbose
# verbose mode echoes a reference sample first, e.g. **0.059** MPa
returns **1.7** MPa
